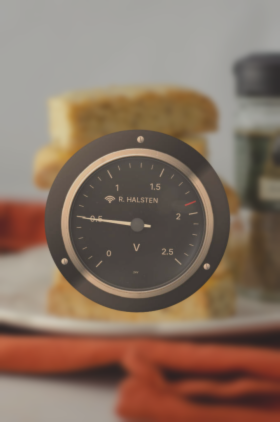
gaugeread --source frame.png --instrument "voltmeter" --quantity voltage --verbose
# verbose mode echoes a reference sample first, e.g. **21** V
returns **0.5** V
